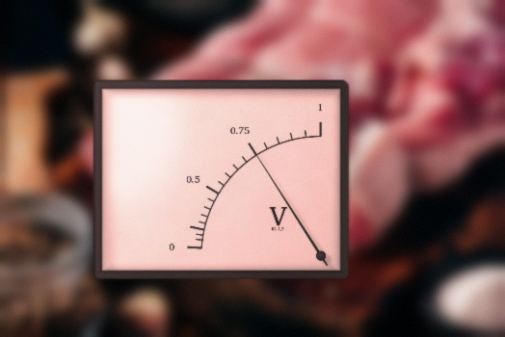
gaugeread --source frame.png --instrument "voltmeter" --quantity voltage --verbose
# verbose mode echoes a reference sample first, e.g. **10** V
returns **0.75** V
